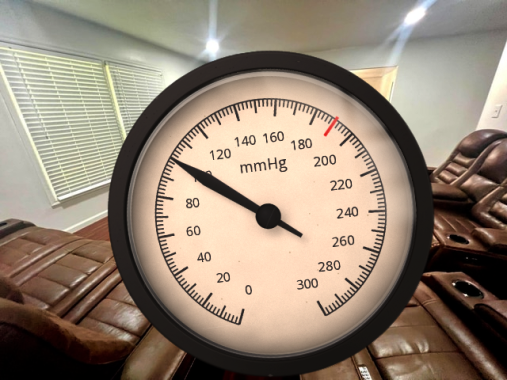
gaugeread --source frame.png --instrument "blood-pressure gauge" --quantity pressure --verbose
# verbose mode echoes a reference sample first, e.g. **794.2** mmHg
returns **100** mmHg
